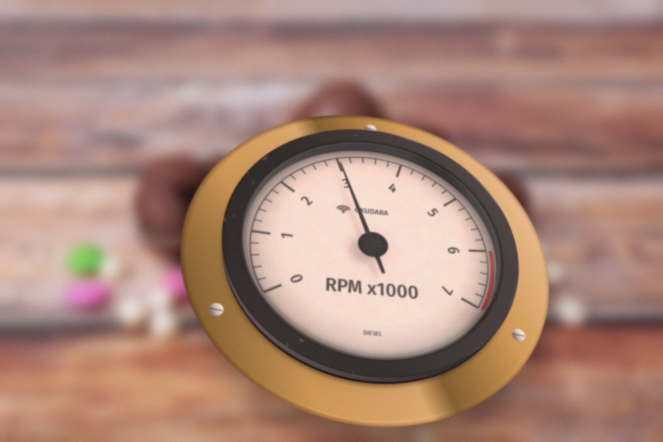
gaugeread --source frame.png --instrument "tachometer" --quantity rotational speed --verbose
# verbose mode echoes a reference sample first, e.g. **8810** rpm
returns **3000** rpm
